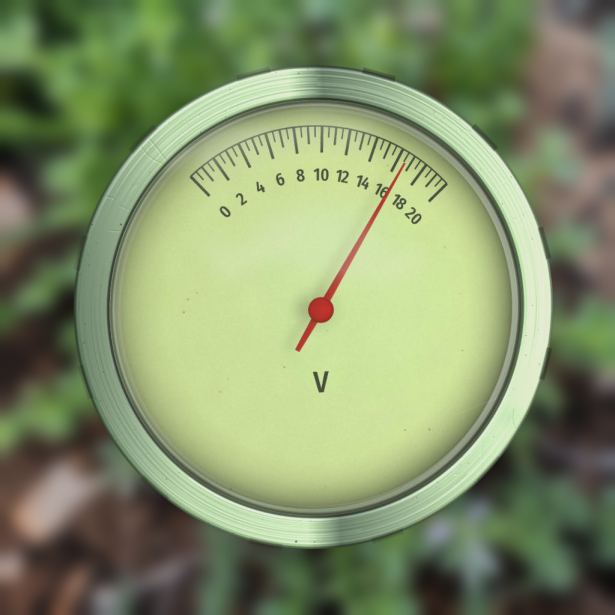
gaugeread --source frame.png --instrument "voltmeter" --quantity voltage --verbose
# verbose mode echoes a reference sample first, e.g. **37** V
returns **16.5** V
